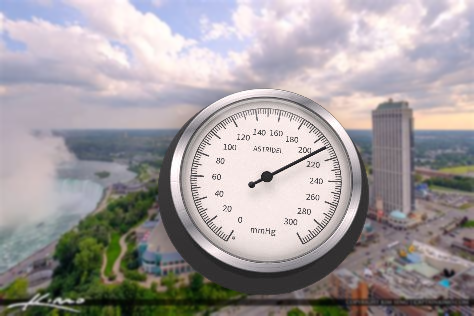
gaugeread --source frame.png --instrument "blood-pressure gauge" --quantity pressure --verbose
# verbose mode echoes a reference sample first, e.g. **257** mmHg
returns **210** mmHg
